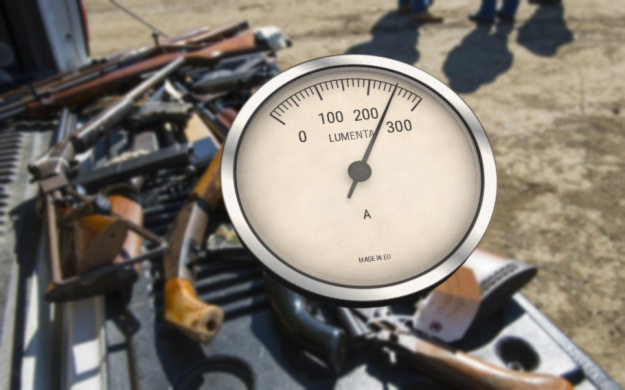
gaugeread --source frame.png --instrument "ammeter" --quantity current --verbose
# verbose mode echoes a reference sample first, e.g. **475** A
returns **250** A
